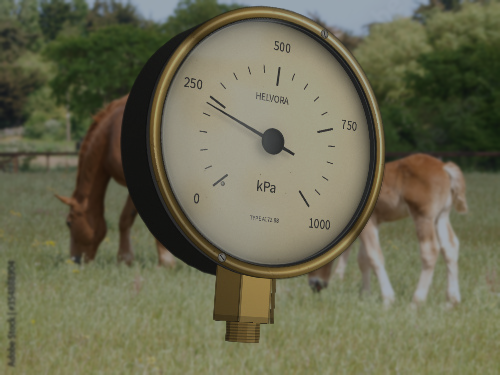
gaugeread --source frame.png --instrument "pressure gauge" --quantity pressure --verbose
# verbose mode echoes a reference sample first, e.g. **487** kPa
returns **225** kPa
